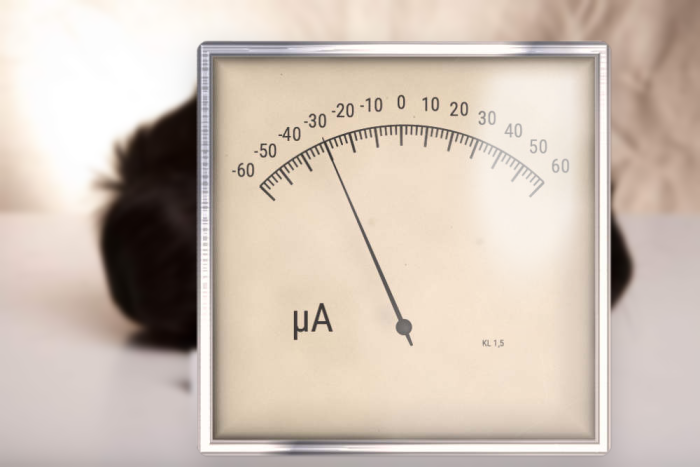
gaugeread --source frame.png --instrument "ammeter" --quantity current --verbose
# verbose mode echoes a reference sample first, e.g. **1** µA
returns **-30** µA
